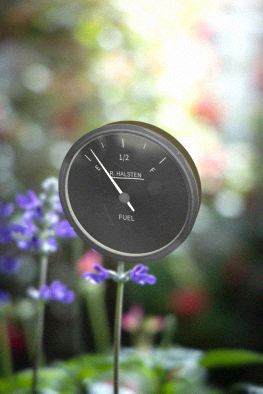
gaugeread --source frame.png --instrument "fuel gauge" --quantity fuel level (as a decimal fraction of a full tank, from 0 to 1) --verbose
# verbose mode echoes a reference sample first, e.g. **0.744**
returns **0.125**
